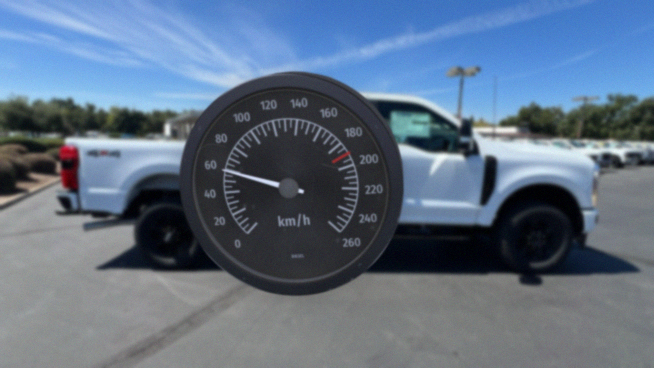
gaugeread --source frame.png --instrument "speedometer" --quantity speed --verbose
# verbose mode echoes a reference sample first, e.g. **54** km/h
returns **60** km/h
